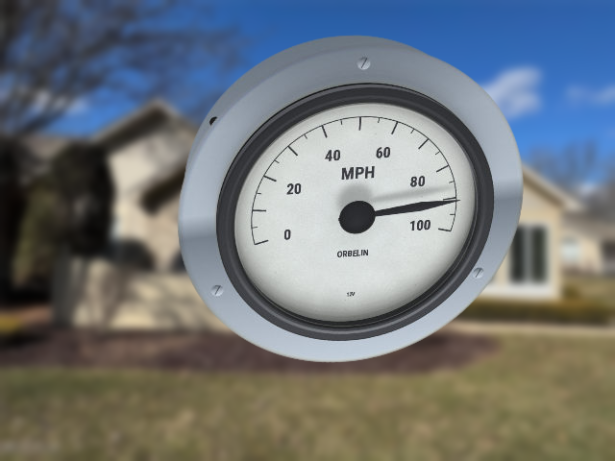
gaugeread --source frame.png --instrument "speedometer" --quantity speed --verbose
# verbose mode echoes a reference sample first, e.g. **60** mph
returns **90** mph
